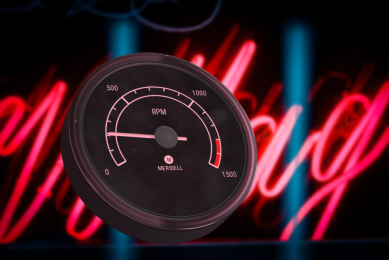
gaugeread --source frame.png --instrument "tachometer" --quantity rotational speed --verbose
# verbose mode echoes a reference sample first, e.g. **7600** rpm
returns **200** rpm
